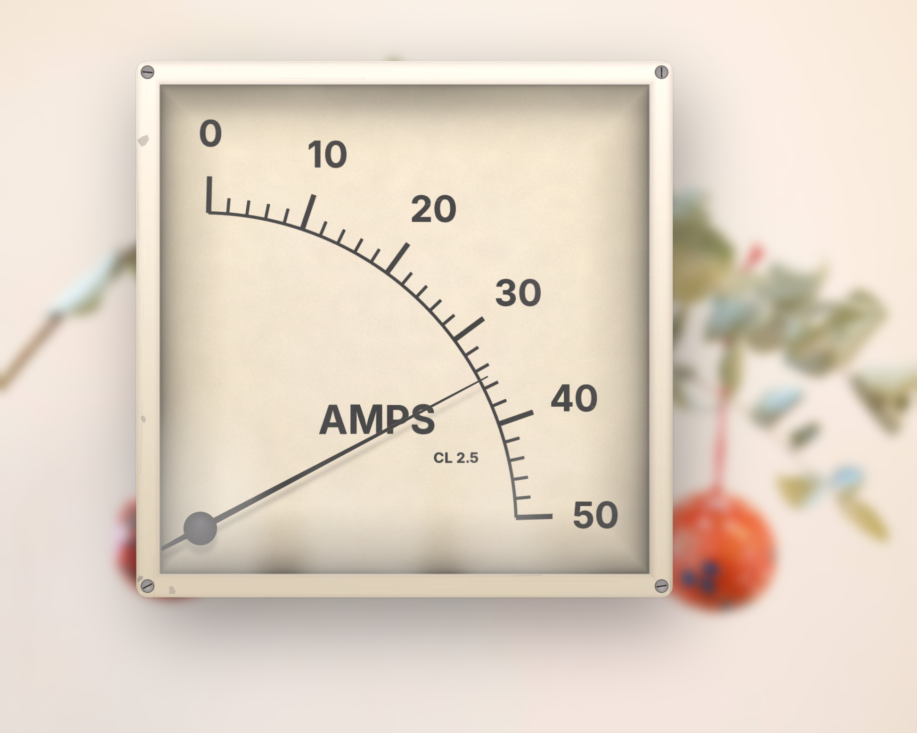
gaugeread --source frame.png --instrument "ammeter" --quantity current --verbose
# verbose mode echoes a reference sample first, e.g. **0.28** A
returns **35** A
